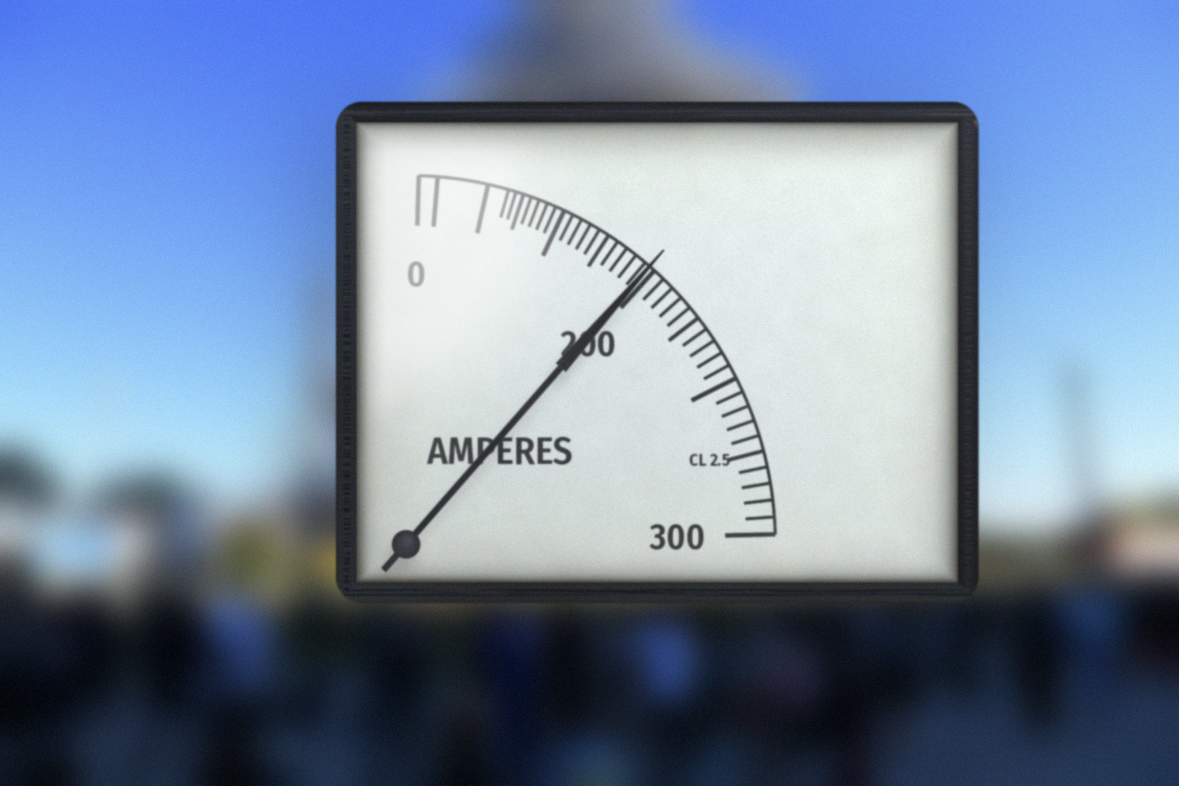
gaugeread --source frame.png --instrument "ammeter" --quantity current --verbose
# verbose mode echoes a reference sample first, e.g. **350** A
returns **197.5** A
